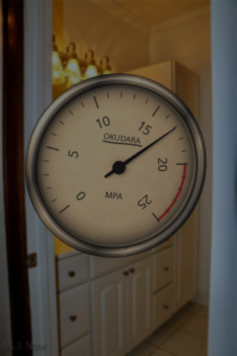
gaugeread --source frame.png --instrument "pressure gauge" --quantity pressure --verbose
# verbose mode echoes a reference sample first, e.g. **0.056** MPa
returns **17** MPa
